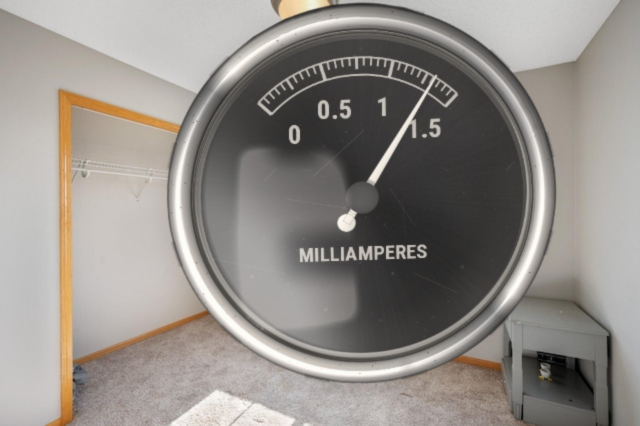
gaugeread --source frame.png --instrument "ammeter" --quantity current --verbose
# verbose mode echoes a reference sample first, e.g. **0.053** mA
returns **1.3** mA
